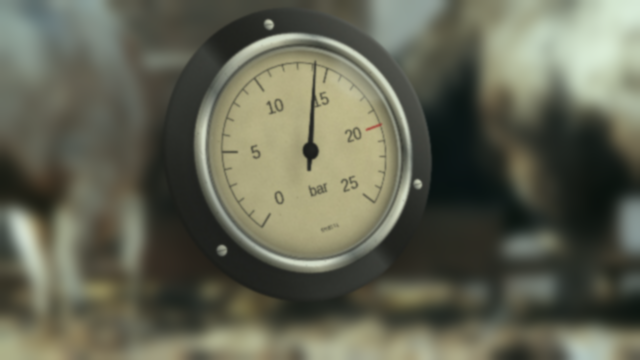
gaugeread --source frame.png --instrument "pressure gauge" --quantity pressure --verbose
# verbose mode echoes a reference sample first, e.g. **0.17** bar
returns **14** bar
